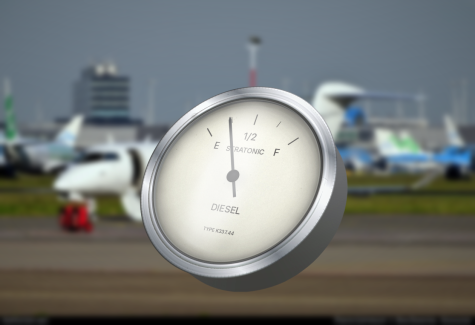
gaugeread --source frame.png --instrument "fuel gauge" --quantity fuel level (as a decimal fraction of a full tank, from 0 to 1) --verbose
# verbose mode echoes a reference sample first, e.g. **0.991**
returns **0.25**
